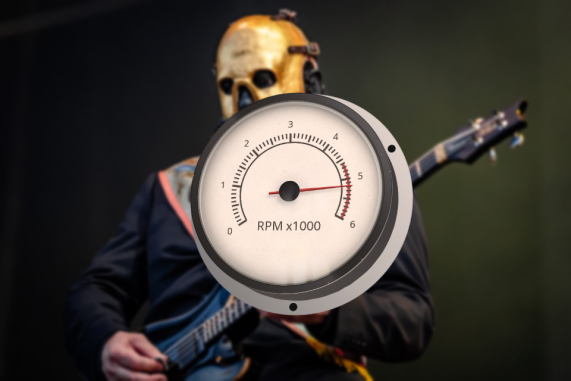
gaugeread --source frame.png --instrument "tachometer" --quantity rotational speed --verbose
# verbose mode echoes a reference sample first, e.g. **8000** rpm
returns **5200** rpm
